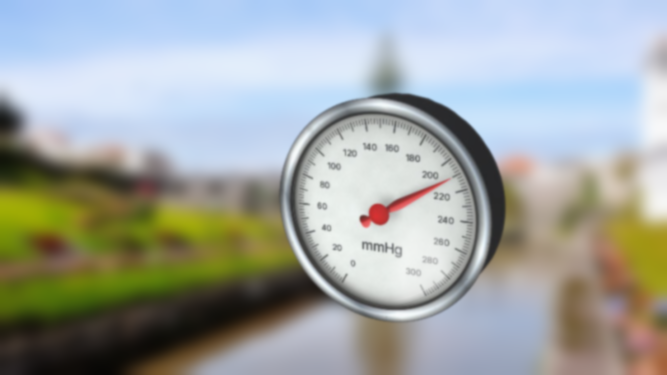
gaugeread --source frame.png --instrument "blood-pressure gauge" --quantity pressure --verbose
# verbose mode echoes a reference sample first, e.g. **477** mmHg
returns **210** mmHg
